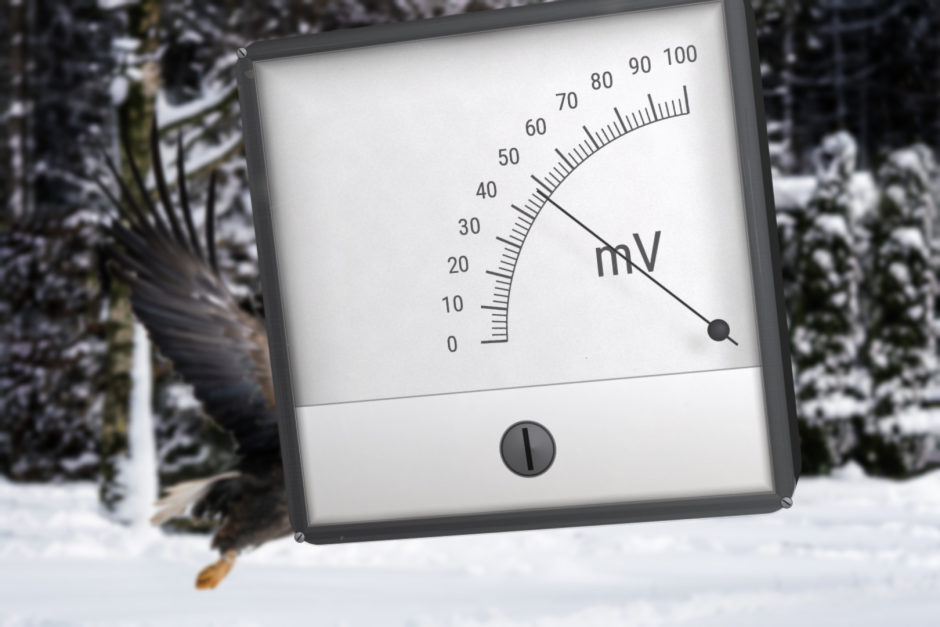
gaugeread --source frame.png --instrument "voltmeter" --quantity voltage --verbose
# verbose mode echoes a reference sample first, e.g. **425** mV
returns **48** mV
